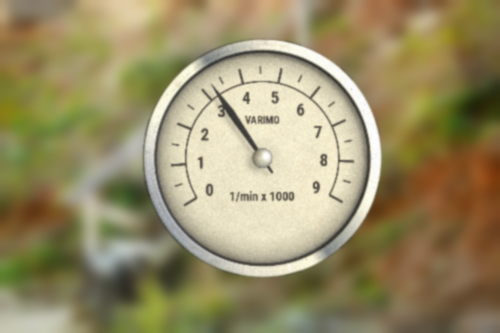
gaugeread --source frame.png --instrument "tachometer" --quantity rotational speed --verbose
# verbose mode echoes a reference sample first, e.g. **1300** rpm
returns **3250** rpm
